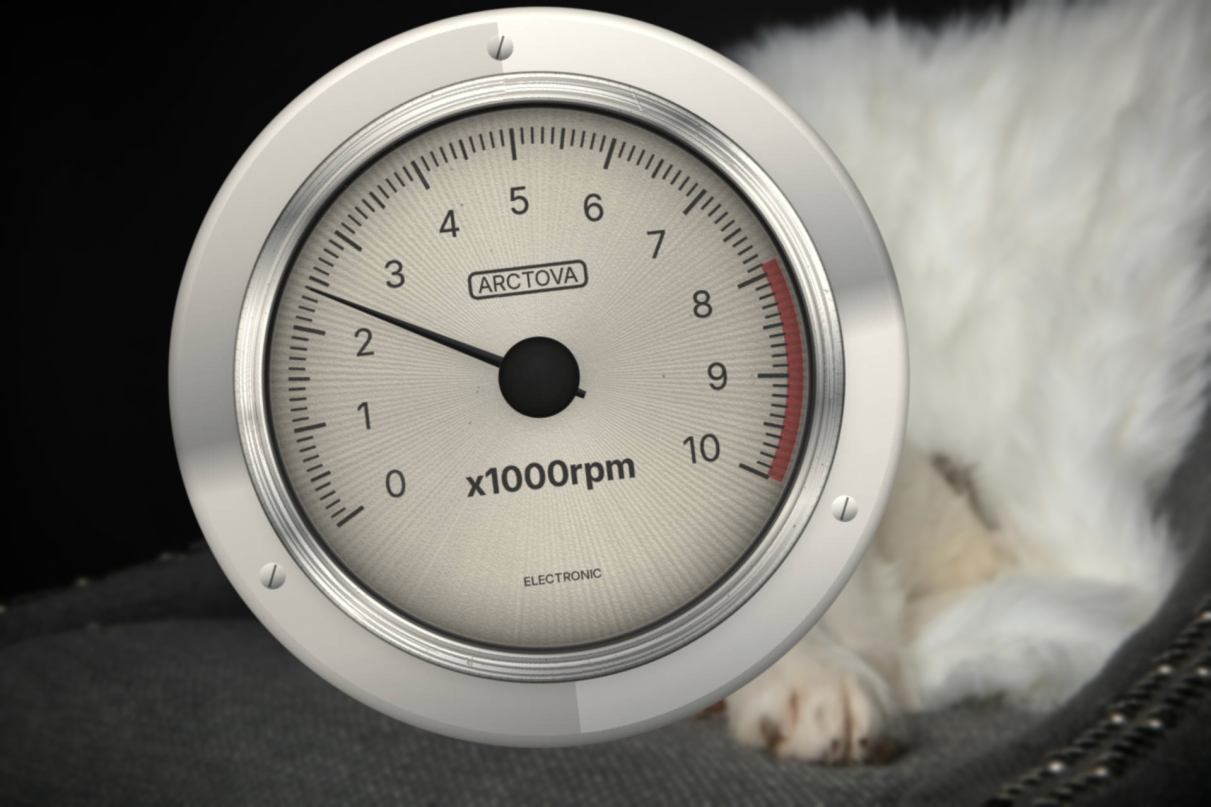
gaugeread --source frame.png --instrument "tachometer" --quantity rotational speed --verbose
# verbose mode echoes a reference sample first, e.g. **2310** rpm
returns **2400** rpm
